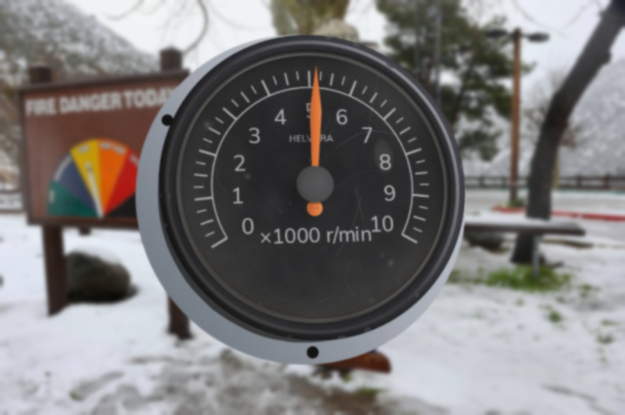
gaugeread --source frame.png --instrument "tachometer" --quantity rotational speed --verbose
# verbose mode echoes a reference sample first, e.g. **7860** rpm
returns **5125** rpm
